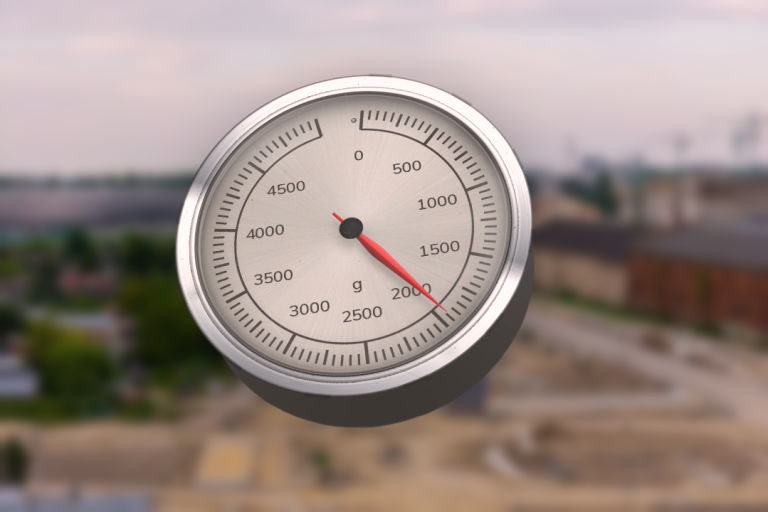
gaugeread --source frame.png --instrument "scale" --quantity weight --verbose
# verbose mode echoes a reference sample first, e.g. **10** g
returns **1950** g
